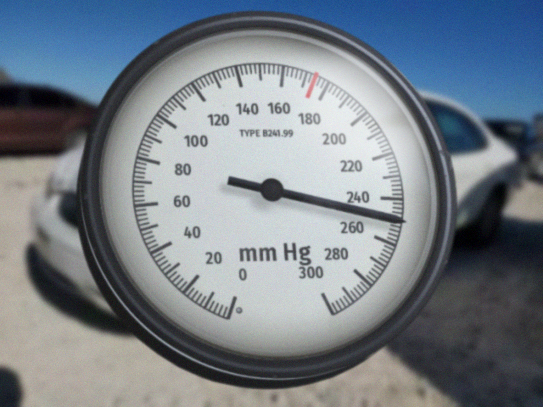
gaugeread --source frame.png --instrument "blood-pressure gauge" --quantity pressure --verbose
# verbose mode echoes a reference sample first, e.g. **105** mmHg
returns **250** mmHg
